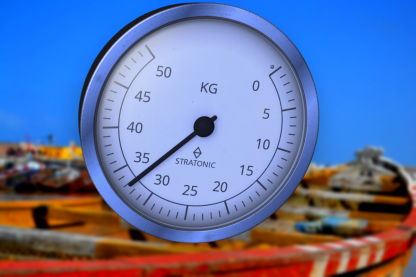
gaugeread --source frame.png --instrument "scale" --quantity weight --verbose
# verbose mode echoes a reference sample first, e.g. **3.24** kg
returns **33** kg
